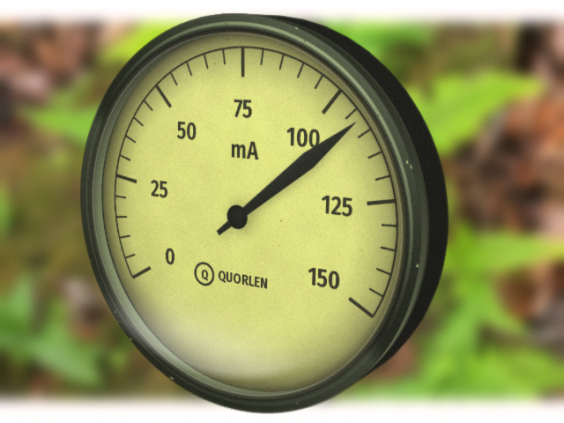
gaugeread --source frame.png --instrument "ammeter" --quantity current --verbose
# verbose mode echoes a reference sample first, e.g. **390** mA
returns **107.5** mA
